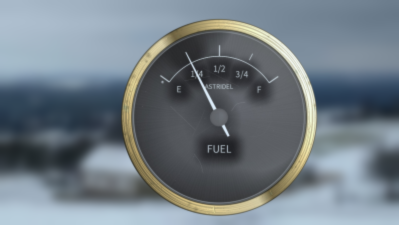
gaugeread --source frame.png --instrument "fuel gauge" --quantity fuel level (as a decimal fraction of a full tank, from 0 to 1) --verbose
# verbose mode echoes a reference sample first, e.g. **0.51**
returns **0.25**
